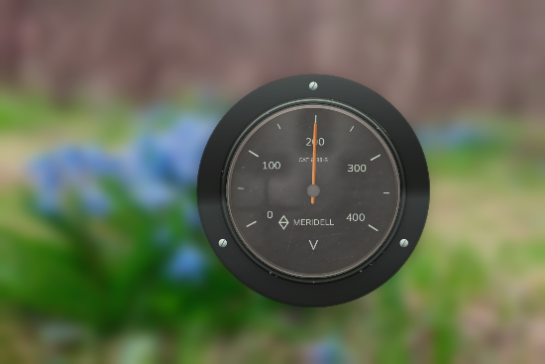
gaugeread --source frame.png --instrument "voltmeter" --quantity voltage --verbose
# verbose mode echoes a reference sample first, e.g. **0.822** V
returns **200** V
